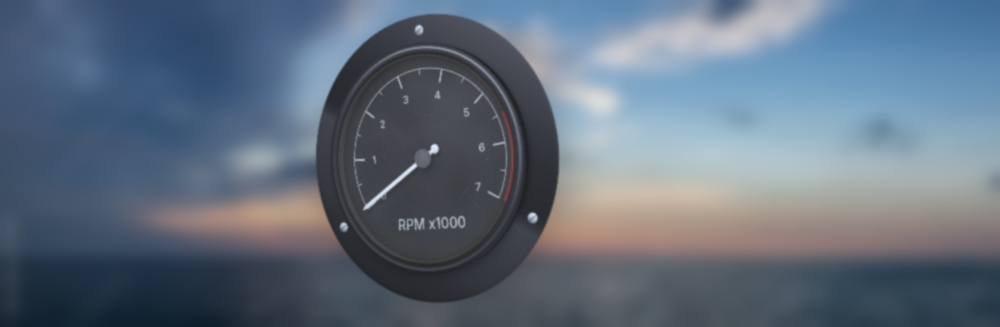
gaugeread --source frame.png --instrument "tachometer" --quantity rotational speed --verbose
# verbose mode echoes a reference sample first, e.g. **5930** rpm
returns **0** rpm
